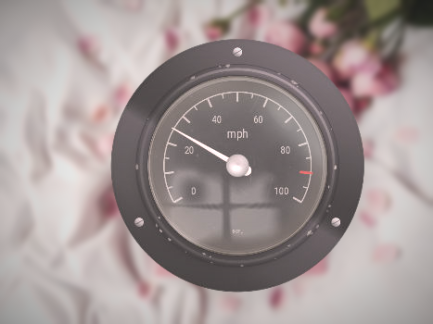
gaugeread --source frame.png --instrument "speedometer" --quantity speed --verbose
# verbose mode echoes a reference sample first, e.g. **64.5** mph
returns **25** mph
